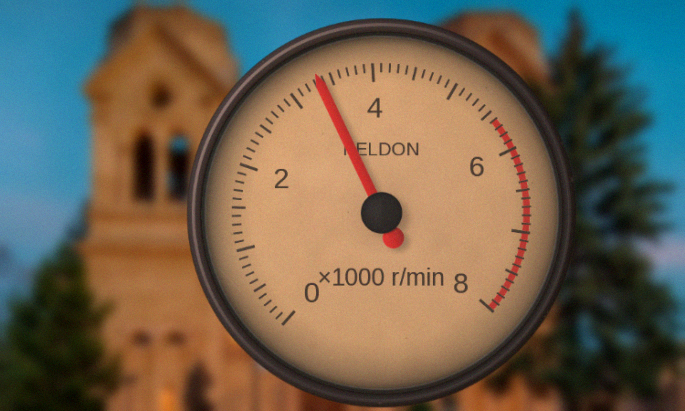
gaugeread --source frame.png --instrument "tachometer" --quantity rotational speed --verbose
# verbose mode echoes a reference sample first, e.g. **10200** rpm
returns **3350** rpm
